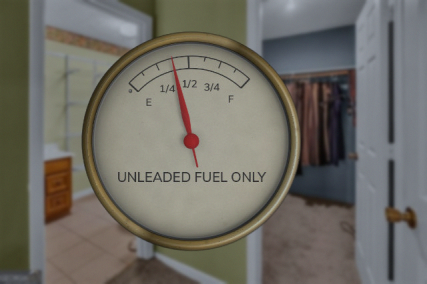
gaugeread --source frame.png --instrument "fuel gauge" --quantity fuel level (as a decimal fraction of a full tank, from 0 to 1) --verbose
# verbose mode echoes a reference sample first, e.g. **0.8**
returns **0.375**
